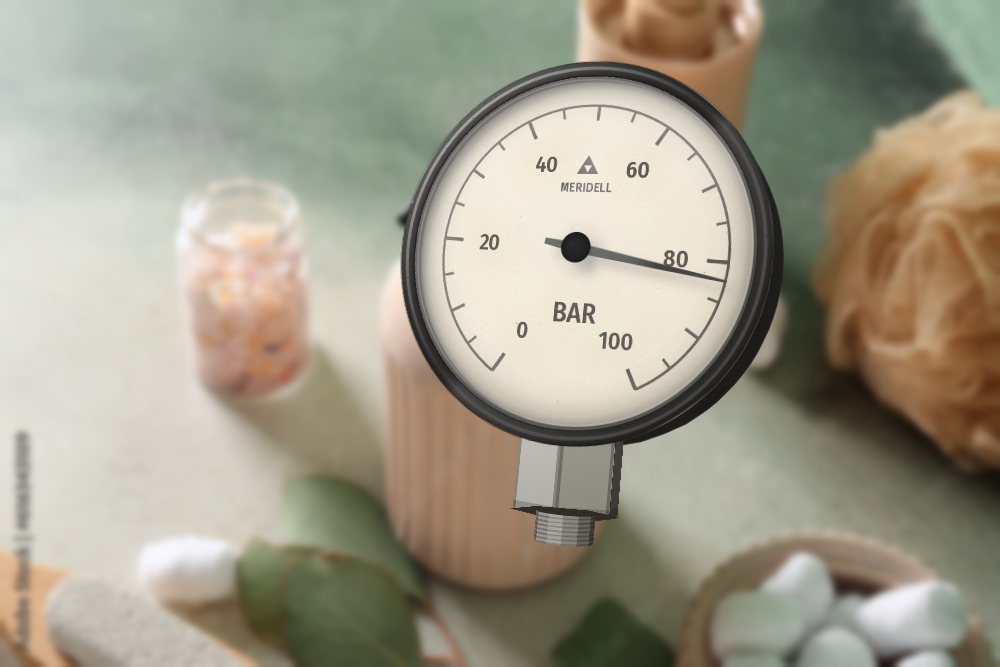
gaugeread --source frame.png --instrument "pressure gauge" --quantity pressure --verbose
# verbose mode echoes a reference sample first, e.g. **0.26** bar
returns **82.5** bar
